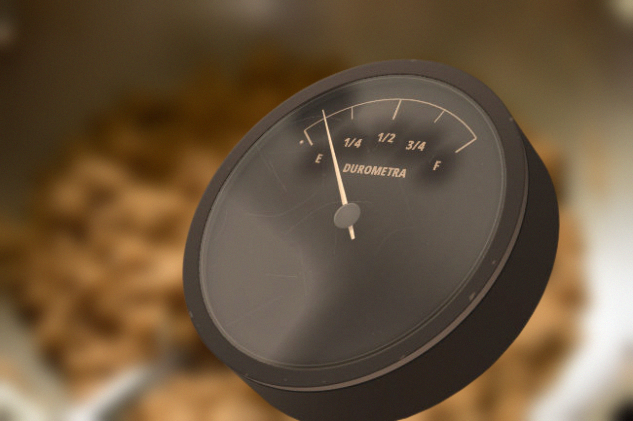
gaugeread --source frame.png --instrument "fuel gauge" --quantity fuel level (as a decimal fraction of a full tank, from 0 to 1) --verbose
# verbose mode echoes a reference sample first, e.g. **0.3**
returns **0.125**
